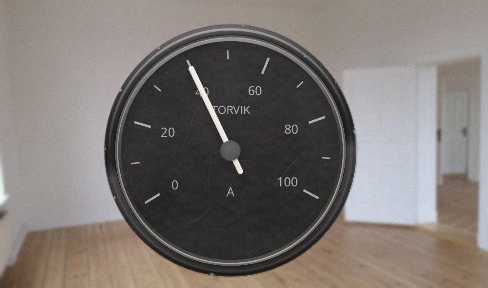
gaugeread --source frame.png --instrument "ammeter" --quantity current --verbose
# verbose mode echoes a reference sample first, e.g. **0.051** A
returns **40** A
